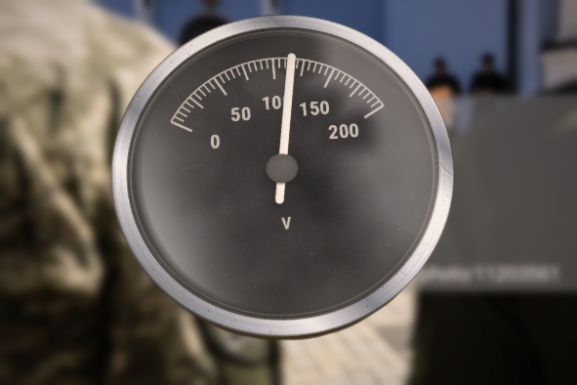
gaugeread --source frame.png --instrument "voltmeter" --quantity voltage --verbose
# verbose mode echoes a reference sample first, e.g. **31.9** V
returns **115** V
